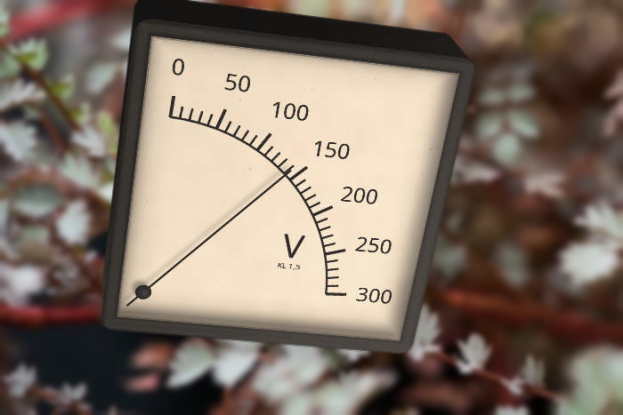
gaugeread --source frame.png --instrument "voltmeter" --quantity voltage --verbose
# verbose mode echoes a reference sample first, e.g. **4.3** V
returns **140** V
